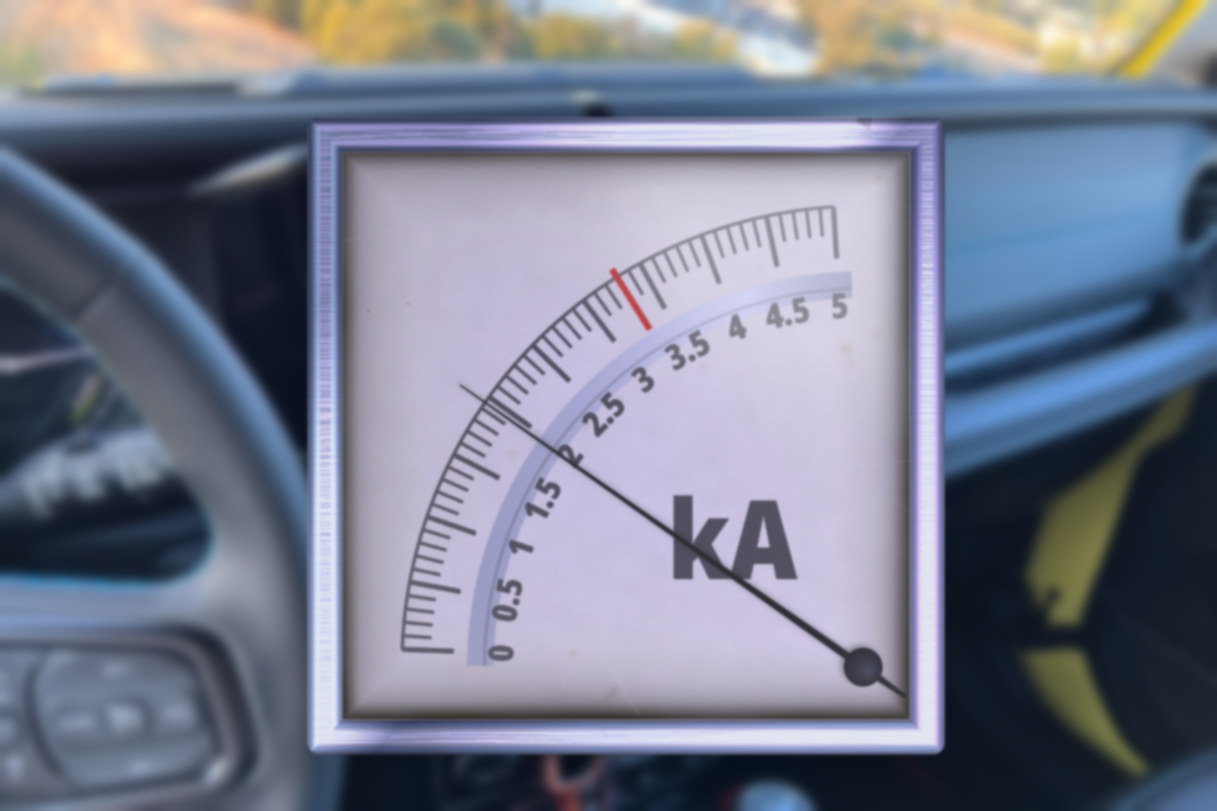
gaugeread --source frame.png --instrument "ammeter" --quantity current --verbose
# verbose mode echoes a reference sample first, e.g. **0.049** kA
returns **1.95** kA
